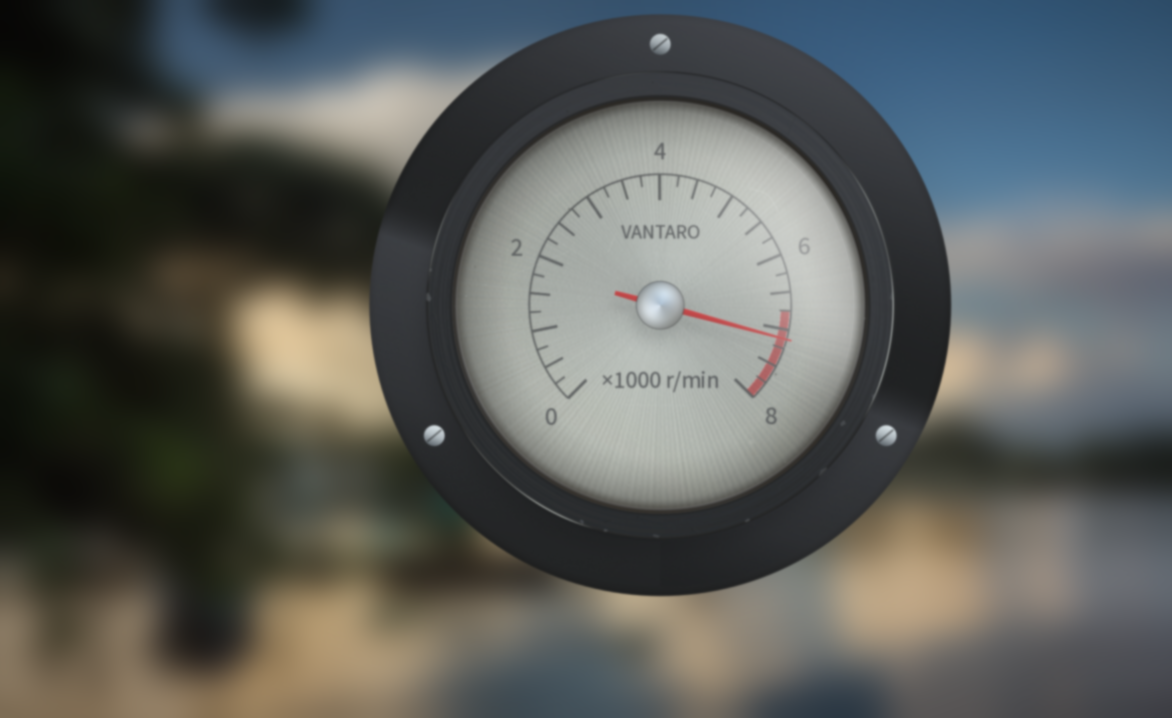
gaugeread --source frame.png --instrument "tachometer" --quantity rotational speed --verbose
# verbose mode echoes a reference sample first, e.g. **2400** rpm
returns **7125** rpm
